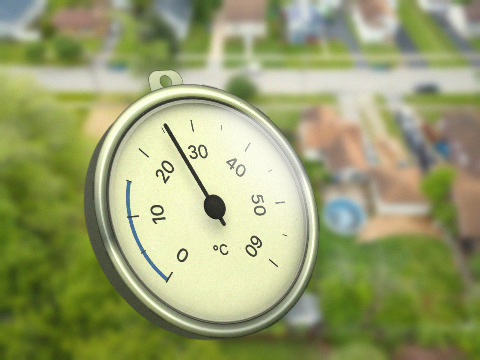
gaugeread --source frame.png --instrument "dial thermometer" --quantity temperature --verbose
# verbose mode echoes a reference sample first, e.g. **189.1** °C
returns **25** °C
